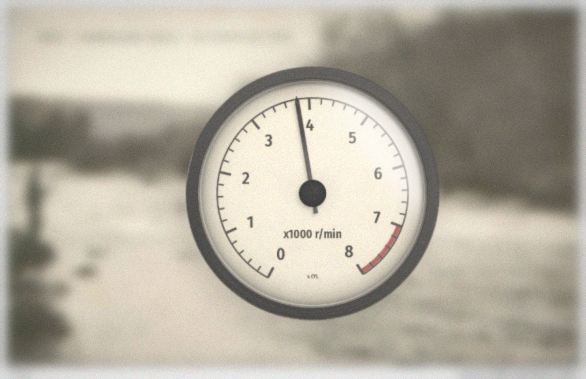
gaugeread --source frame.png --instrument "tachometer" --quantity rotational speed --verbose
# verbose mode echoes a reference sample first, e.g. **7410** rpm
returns **3800** rpm
